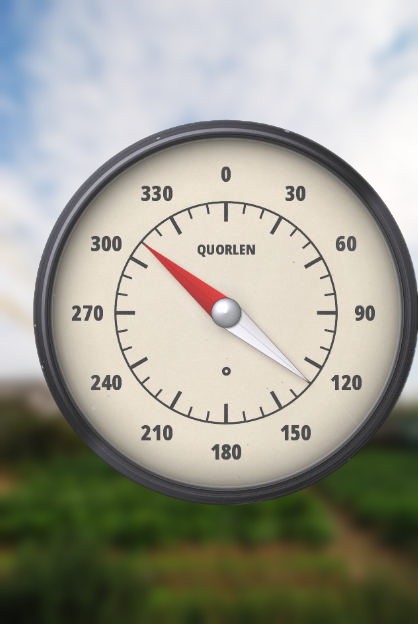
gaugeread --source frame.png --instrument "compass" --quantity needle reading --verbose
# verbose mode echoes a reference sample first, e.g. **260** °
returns **310** °
